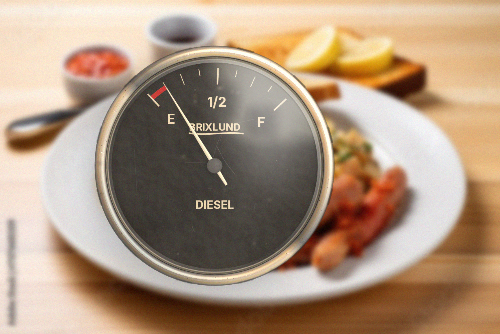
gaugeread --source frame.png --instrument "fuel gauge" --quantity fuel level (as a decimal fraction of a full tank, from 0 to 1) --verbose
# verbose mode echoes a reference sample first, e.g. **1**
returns **0.125**
